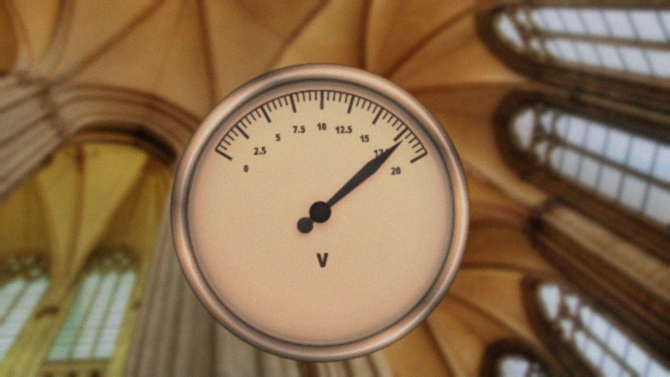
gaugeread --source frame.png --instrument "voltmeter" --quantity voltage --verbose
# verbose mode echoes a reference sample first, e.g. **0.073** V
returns **18** V
